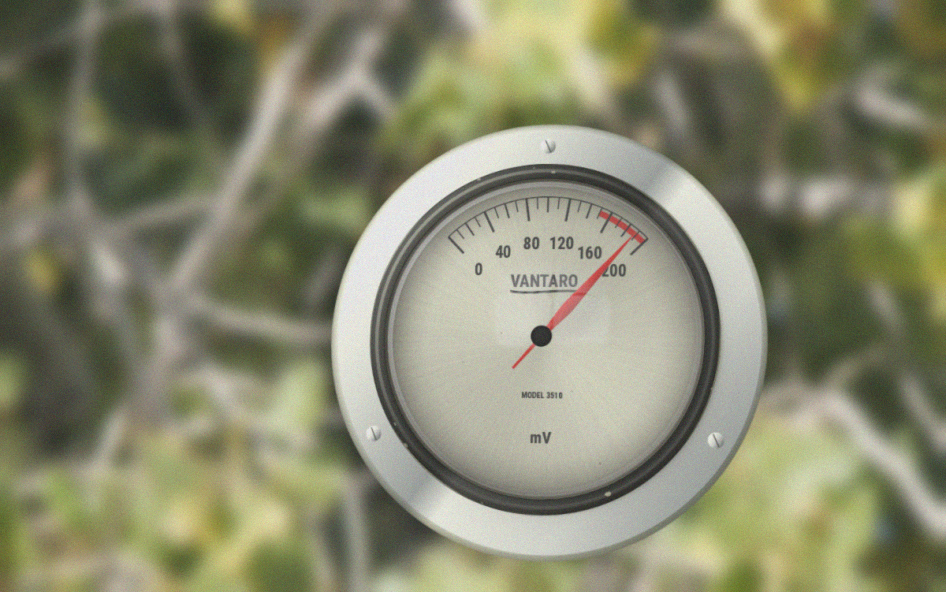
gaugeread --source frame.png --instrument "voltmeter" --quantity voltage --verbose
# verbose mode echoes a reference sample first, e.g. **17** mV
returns **190** mV
